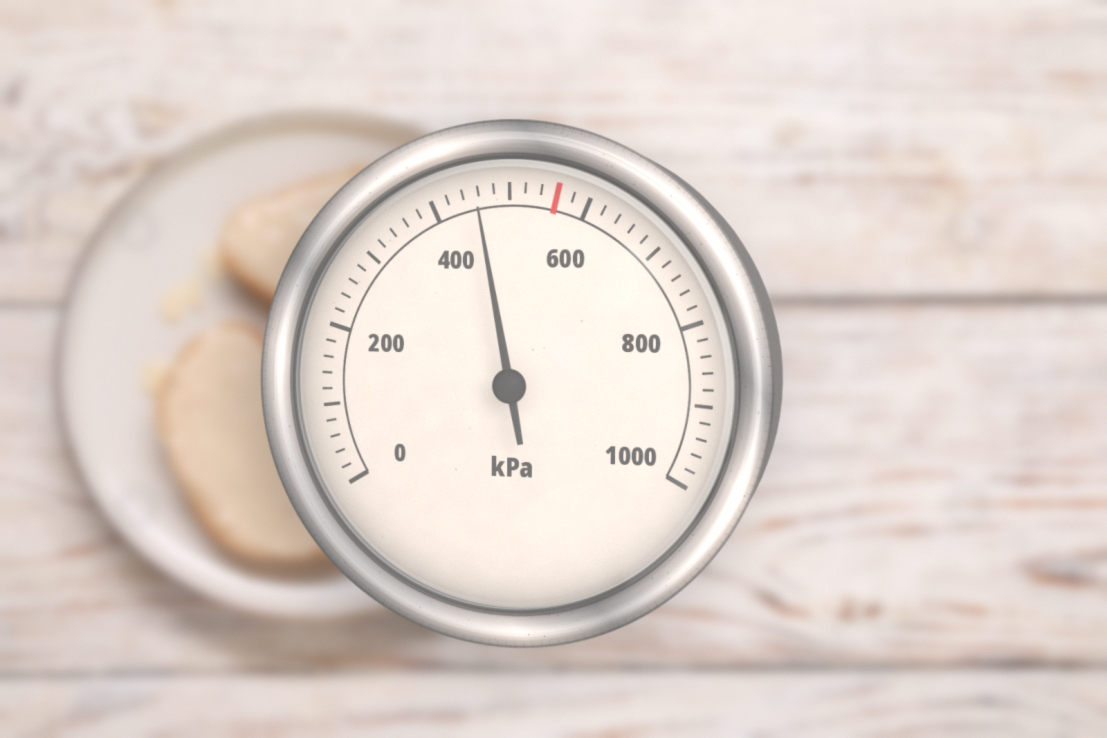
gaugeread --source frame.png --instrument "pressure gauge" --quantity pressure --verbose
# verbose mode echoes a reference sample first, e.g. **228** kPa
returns **460** kPa
